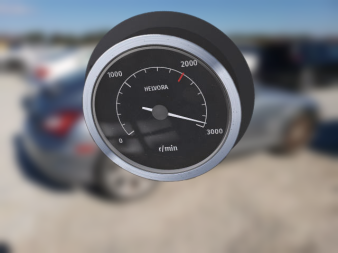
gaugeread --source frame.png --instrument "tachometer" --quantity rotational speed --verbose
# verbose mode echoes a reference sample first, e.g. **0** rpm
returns **2900** rpm
